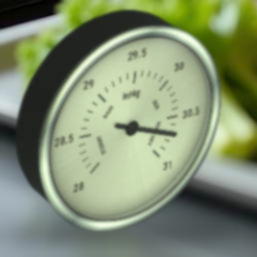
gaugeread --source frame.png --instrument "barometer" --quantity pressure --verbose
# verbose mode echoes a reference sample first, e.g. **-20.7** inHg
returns **30.7** inHg
